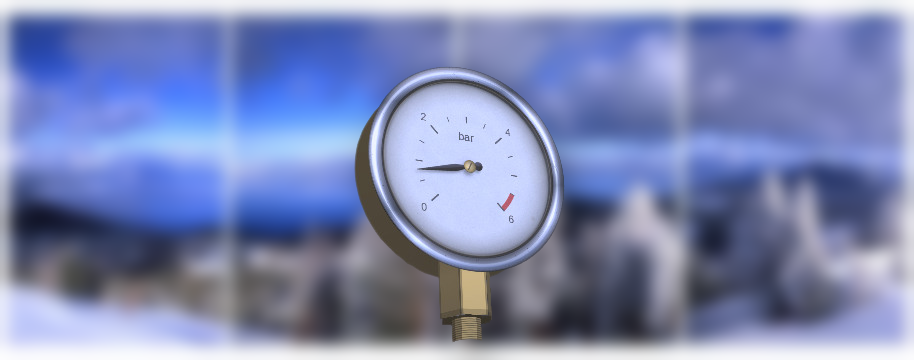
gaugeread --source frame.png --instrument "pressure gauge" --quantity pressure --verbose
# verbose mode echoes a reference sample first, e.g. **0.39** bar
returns **0.75** bar
